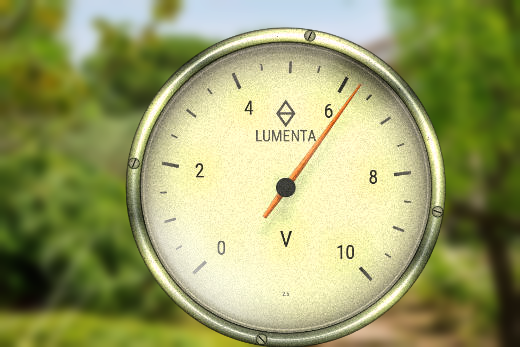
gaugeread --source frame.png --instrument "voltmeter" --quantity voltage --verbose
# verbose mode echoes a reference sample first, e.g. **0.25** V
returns **6.25** V
